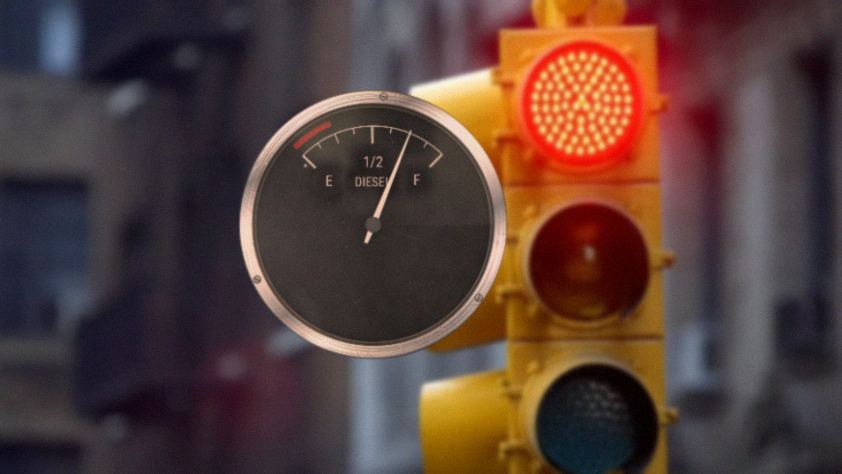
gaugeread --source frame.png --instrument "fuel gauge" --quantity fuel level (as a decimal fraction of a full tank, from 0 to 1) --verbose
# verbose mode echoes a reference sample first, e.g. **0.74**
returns **0.75**
